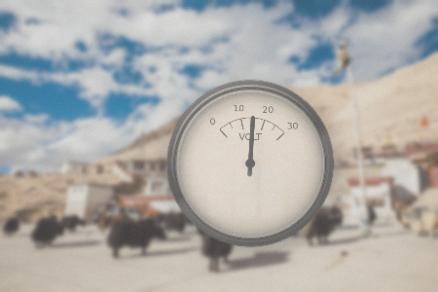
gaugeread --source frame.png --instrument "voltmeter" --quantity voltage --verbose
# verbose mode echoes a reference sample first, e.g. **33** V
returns **15** V
